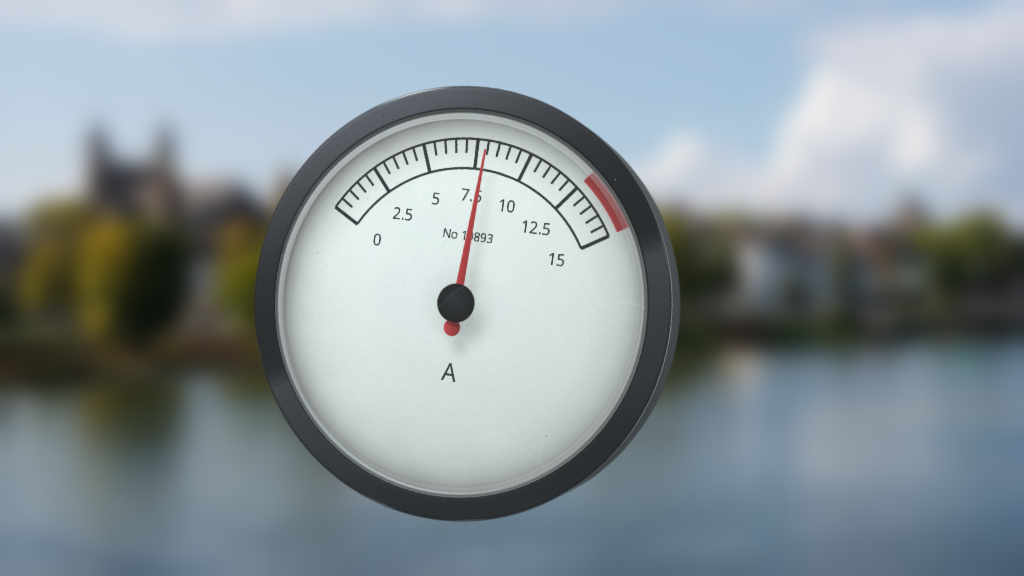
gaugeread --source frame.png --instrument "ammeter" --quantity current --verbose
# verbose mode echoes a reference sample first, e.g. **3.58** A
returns **8** A
